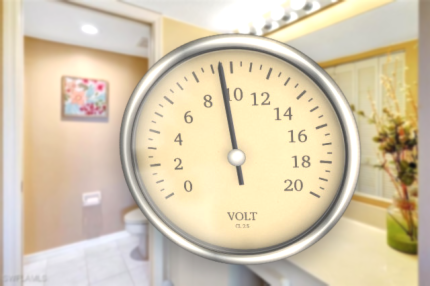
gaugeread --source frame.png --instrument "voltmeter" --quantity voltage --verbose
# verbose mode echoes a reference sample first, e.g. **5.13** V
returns **9.5** V
